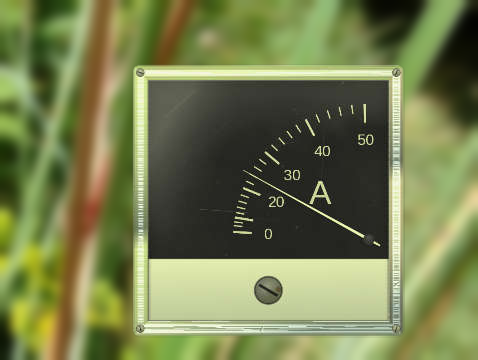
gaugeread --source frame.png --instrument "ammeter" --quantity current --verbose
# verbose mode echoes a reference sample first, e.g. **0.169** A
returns **24** A
